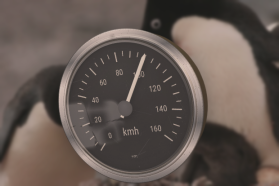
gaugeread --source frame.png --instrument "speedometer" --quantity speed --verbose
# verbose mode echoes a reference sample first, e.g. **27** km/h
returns **100** km/h
